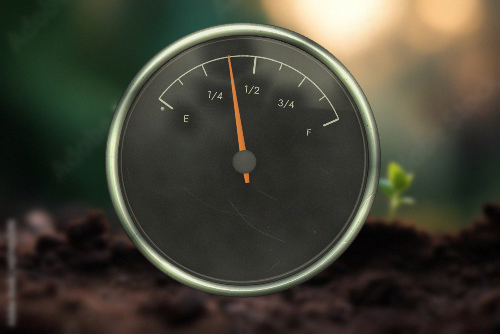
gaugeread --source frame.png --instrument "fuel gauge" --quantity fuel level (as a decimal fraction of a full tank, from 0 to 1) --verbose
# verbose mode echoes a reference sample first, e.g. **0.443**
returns **0.375**
